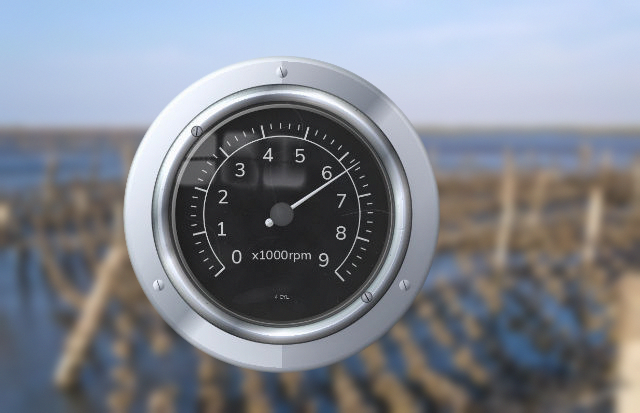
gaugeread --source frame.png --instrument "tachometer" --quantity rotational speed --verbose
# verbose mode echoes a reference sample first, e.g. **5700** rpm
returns **6300** rpm
